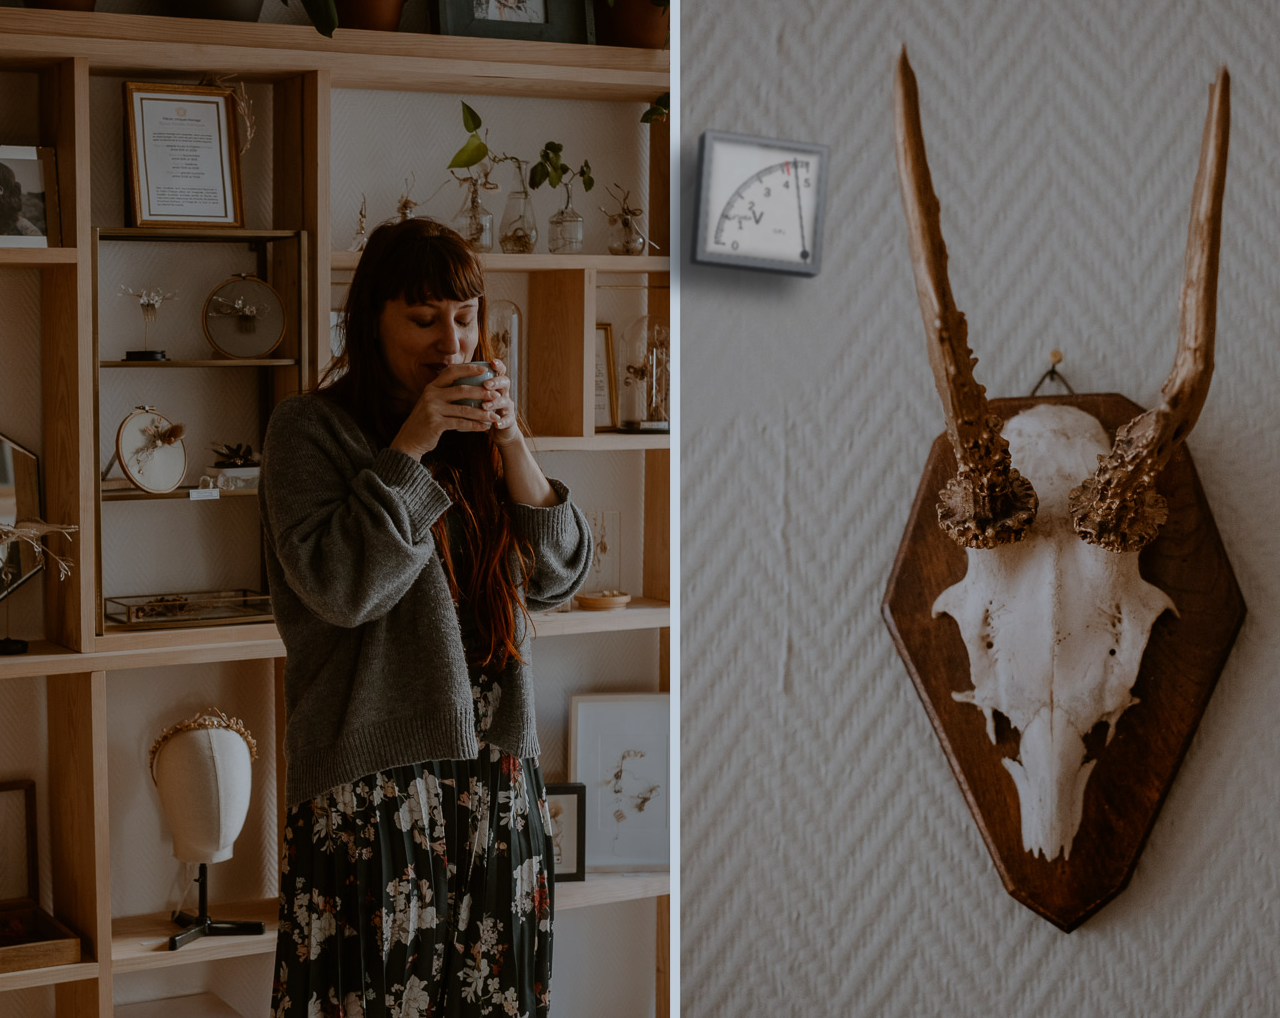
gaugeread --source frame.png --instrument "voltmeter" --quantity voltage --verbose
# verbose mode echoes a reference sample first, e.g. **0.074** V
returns **4.5** V
